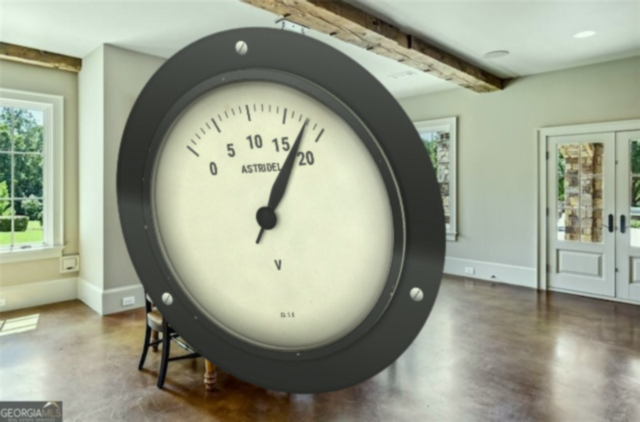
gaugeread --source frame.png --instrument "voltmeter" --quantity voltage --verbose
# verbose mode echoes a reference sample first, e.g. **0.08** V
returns **18** V
